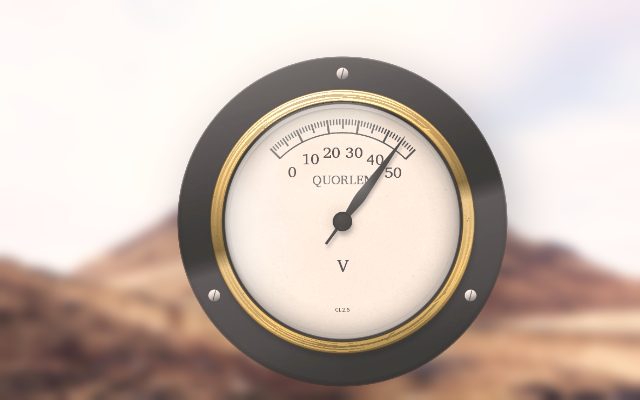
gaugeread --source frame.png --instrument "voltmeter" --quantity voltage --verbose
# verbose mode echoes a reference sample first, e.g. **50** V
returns **45** V
